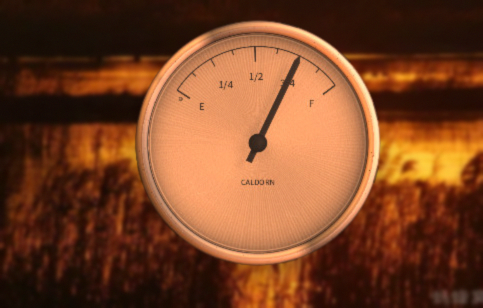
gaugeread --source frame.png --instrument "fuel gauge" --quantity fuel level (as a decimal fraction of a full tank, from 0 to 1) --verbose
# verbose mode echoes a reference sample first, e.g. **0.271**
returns **0.75**
